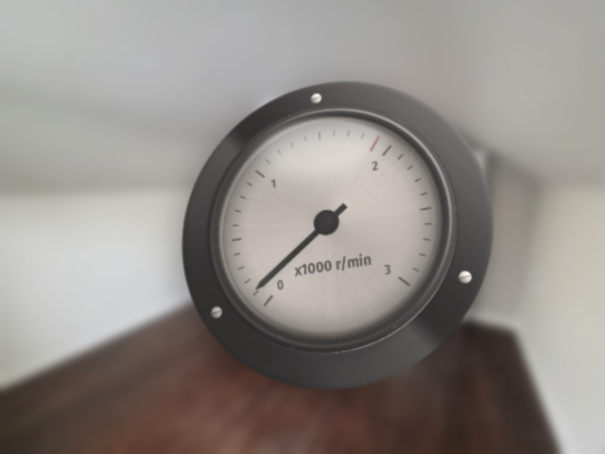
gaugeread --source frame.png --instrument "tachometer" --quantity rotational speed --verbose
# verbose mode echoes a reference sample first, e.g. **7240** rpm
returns **100** rpm
